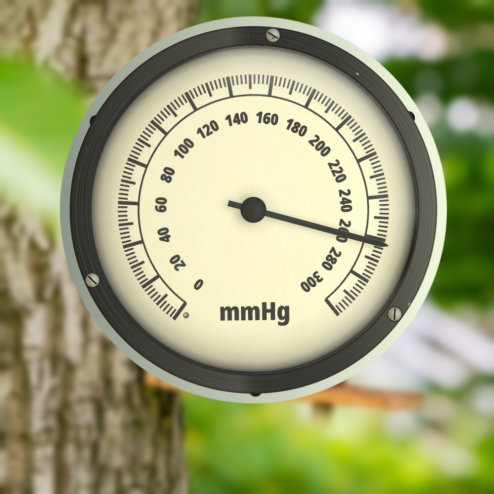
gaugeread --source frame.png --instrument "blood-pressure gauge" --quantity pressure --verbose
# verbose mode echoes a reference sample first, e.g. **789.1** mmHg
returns **262** mmHg
